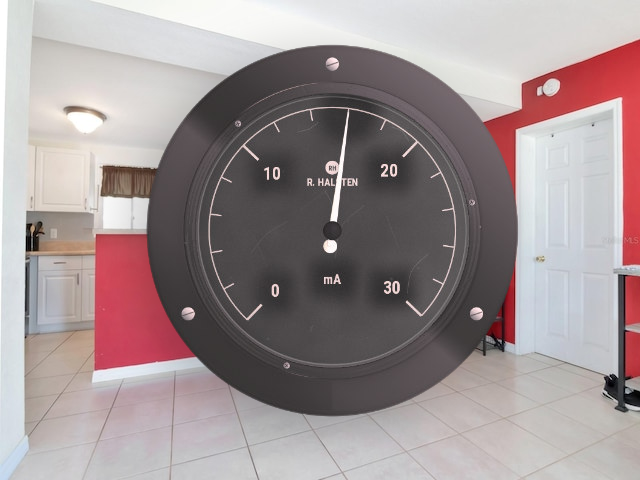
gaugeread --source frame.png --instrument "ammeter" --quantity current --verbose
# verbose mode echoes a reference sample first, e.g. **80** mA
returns **16** mA
